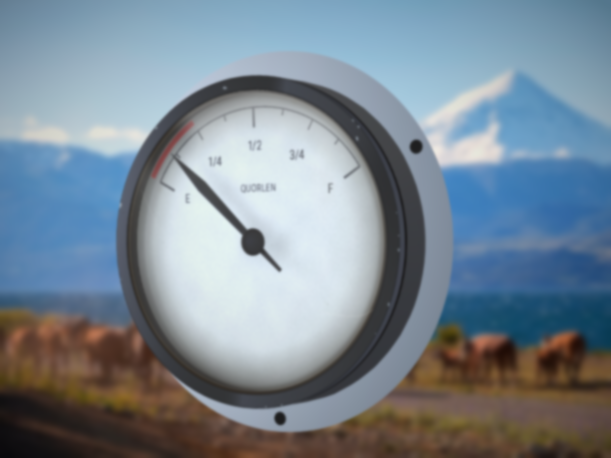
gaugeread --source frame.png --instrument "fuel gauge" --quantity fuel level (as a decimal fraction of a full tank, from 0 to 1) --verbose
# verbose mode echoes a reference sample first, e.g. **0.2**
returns **0.125**
